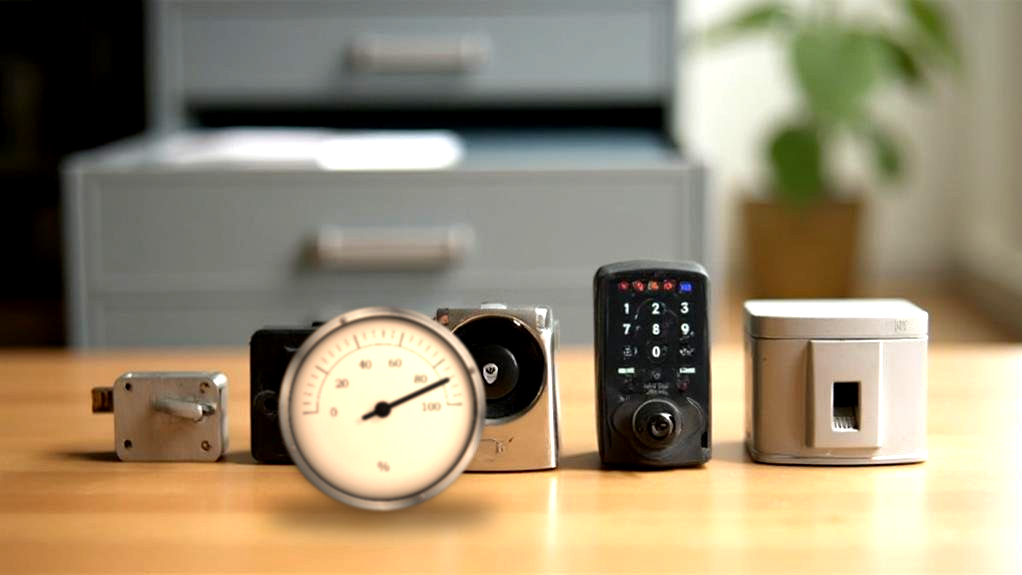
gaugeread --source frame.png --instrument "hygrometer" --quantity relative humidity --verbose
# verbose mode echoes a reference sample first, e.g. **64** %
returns **88** %
